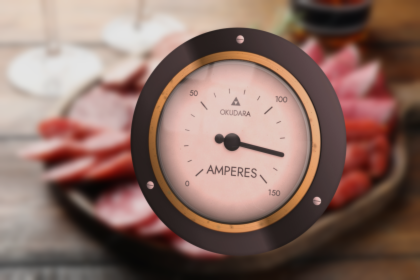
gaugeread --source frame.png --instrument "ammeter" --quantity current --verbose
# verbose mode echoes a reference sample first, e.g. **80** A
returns **130** A
